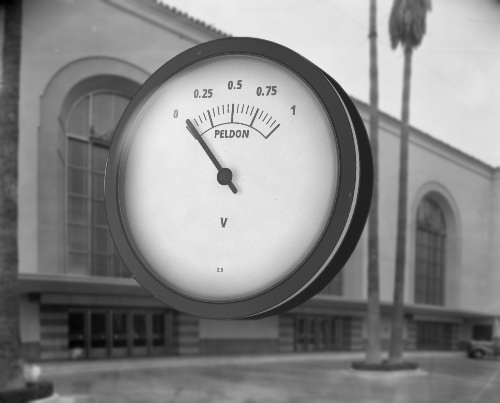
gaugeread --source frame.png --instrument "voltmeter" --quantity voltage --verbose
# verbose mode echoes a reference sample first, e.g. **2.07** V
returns **0.05** V
